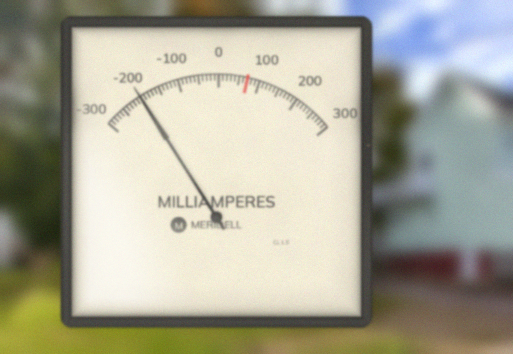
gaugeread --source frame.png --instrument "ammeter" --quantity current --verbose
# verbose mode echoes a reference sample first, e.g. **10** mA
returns **-200** mA
